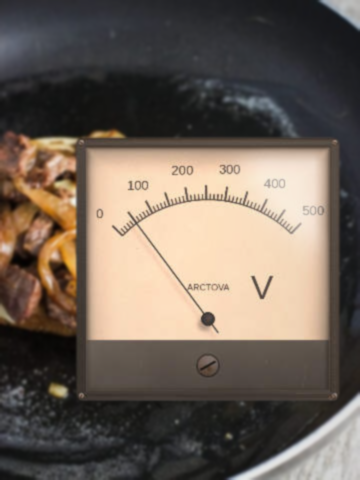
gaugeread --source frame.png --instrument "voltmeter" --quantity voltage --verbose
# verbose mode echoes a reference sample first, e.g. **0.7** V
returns **50** V
